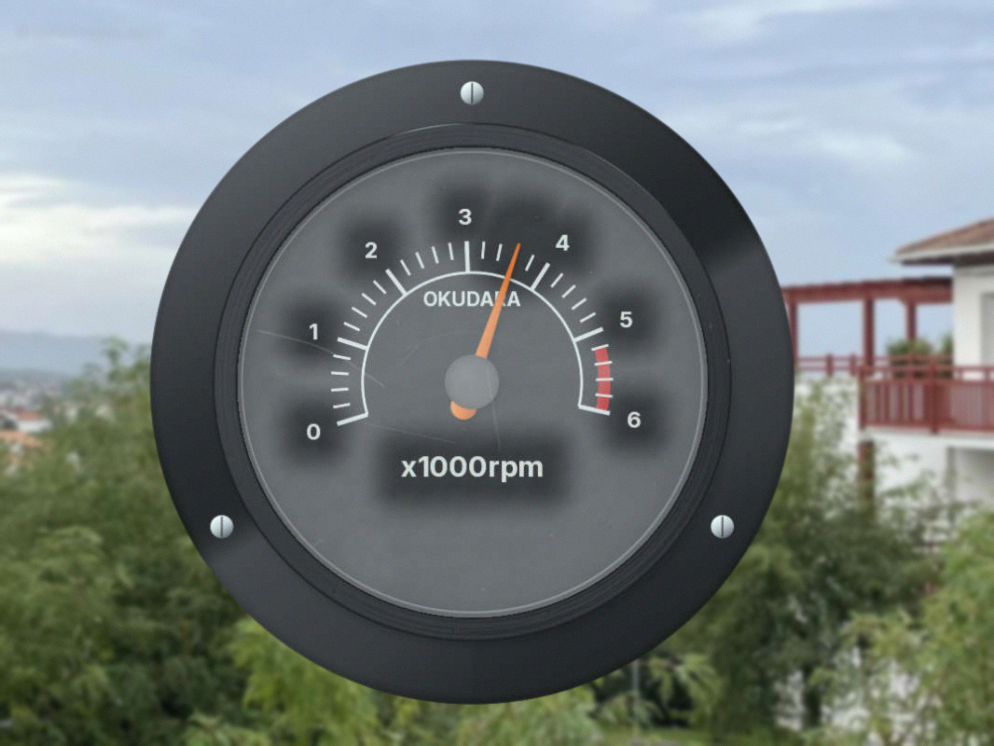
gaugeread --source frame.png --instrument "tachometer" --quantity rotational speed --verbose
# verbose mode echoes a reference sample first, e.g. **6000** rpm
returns **3600** rpm
